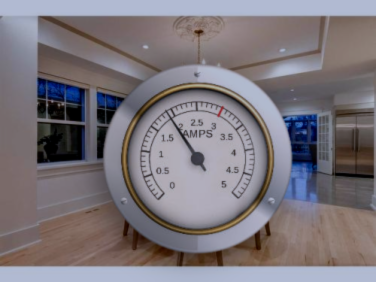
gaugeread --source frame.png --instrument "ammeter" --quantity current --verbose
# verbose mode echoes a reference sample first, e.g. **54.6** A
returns **1.9** A
